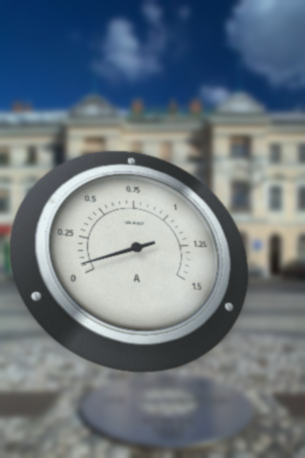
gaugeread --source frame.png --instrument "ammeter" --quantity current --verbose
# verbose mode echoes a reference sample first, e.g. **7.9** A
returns **0.05** A
